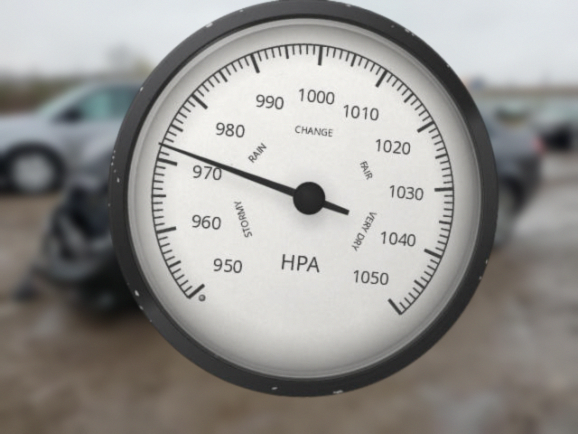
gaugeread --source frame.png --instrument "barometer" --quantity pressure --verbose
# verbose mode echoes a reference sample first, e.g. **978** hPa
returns **972** hPa
